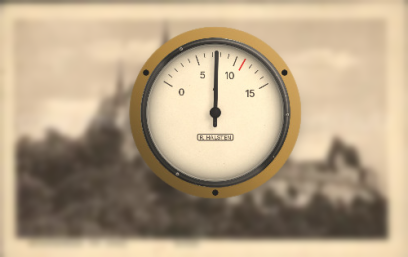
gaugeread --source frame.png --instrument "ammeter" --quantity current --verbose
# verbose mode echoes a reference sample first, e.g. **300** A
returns **7.5** A
